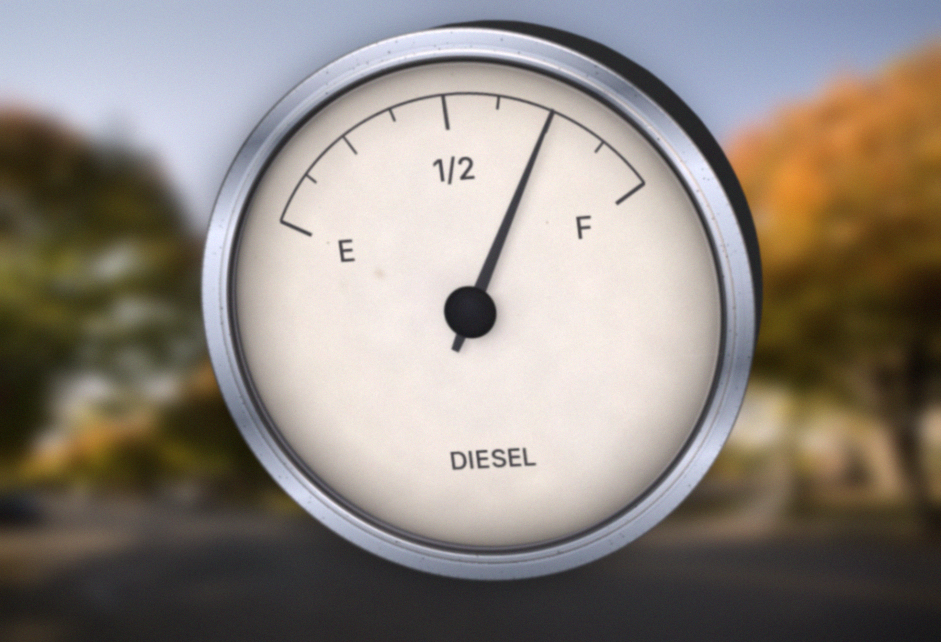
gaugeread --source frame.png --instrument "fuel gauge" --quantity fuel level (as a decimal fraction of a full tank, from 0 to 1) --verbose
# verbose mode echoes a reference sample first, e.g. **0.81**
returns **0.75**
